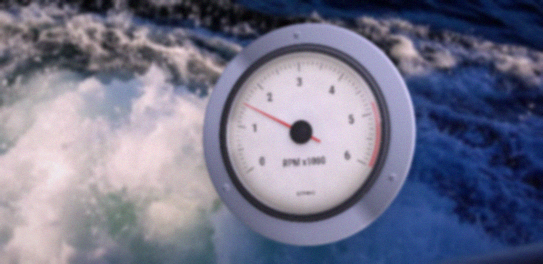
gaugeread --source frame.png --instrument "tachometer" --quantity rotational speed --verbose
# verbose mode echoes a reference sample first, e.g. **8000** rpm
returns **1500** rpm
